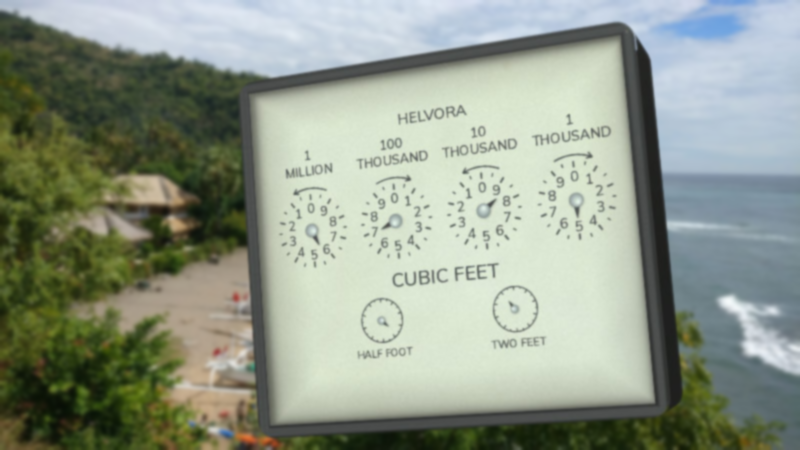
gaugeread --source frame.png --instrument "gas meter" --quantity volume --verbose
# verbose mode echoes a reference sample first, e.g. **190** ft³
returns **568500** ft³
